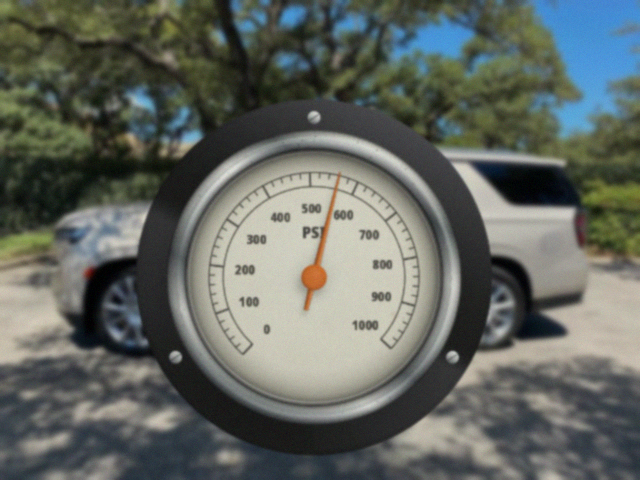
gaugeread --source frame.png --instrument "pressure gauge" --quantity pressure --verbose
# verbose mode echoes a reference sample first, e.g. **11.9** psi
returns **560** psi
